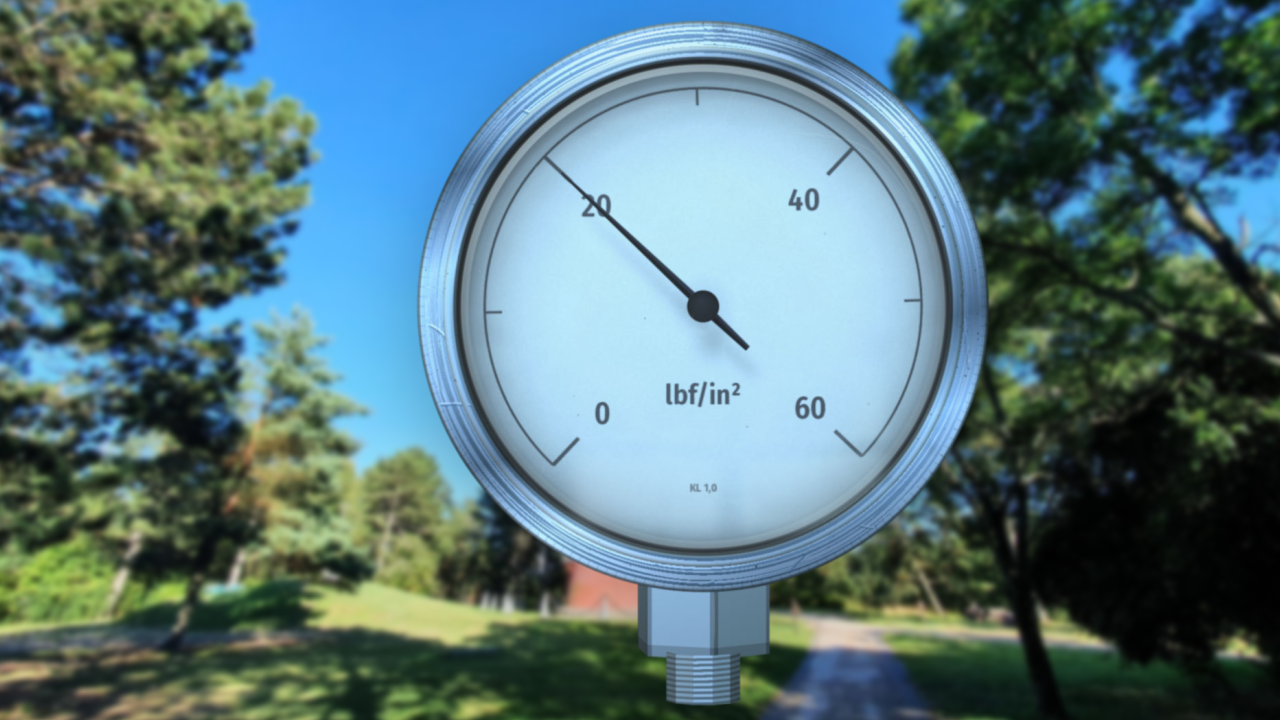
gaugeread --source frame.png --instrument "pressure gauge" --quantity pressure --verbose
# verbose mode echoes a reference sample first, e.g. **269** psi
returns **20** psi
